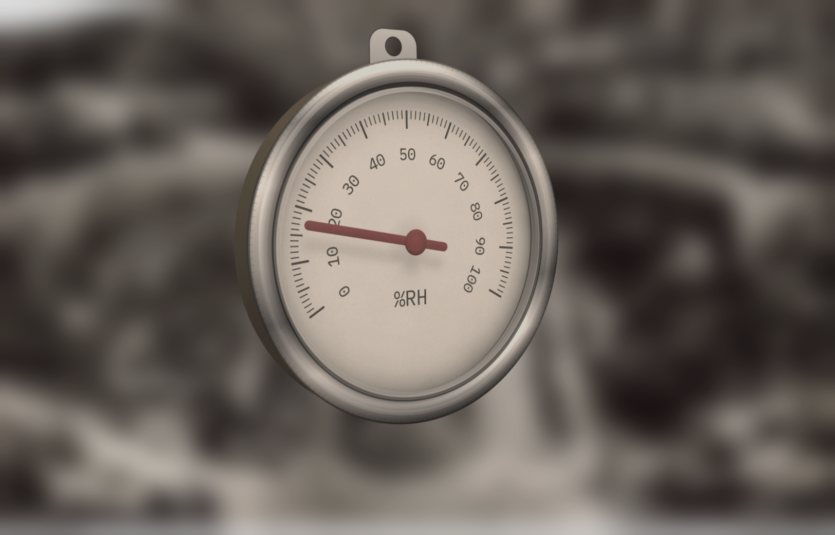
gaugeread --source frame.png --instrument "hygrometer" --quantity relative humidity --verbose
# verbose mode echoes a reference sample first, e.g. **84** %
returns **17** %
